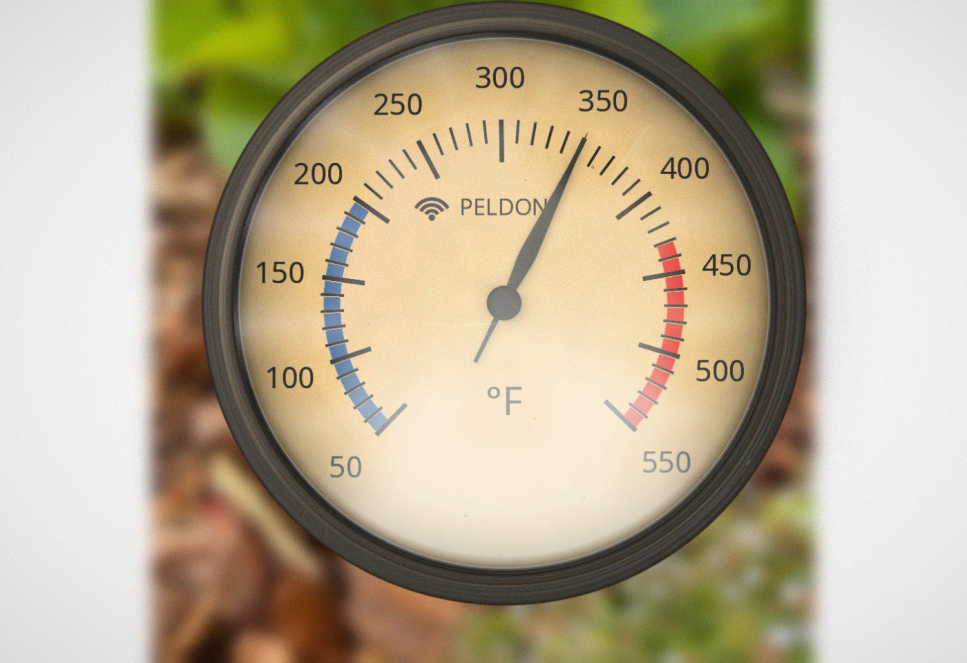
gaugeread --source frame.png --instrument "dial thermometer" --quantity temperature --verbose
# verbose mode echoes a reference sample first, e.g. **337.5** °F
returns **350** °F
